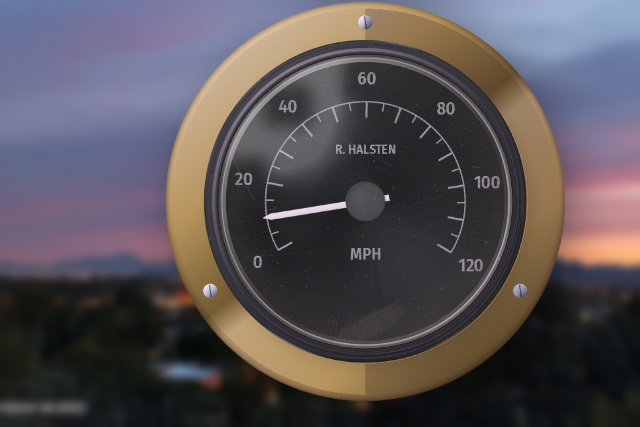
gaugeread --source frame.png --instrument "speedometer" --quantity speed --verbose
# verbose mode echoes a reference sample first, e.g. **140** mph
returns **10** mph
